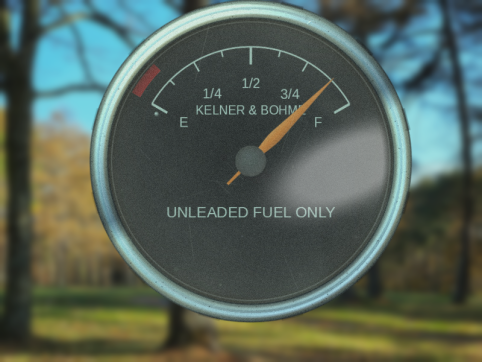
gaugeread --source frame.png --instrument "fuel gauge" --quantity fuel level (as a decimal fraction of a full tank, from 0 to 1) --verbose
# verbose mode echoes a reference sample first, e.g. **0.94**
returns **0.875**
